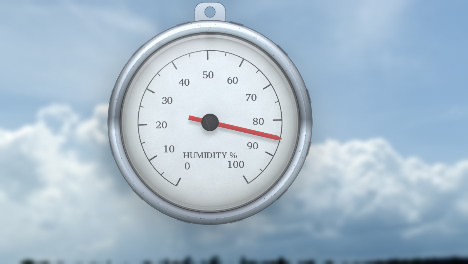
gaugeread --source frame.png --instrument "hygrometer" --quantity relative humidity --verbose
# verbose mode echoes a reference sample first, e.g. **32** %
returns **85** %
